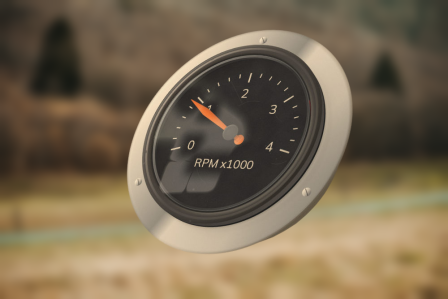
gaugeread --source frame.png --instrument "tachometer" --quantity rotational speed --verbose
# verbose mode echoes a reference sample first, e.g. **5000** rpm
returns **900** rpm
